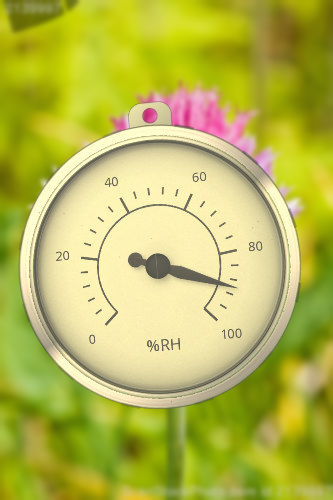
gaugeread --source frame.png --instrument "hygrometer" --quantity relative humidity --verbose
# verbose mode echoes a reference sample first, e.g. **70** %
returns **90** %
